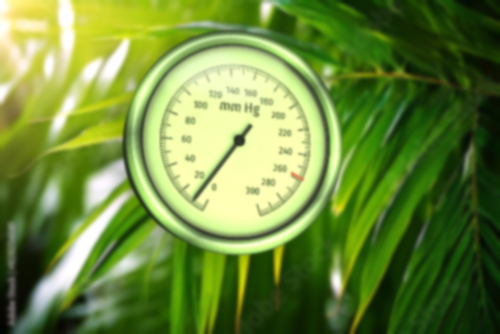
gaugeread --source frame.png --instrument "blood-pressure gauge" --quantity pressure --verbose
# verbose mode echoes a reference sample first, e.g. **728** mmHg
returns **10** mmHg
